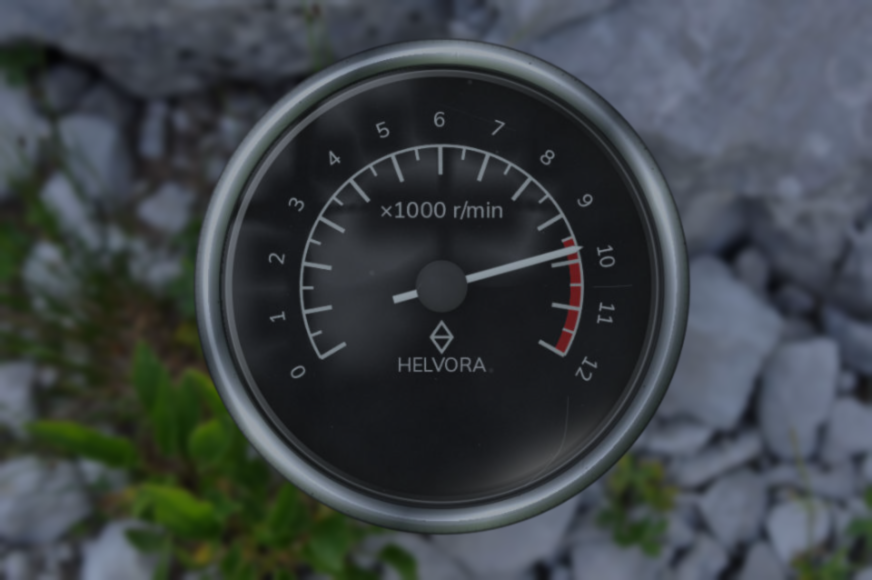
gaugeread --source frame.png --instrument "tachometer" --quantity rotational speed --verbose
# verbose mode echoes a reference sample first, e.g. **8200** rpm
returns **9750** rpm
